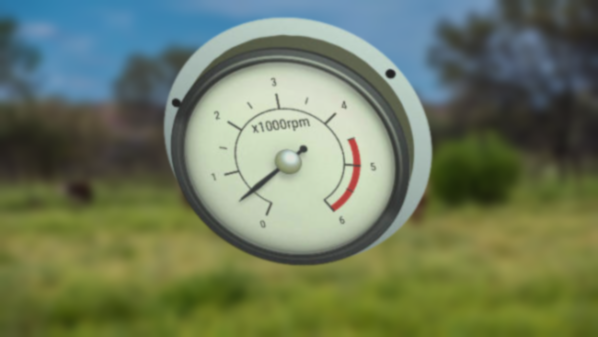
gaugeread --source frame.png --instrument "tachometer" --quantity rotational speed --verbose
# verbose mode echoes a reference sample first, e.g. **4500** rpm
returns **500** rpm
